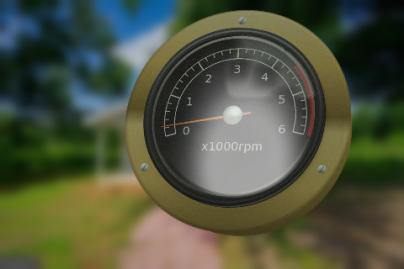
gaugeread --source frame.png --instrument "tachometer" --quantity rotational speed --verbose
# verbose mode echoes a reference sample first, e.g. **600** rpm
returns **200** rpm
